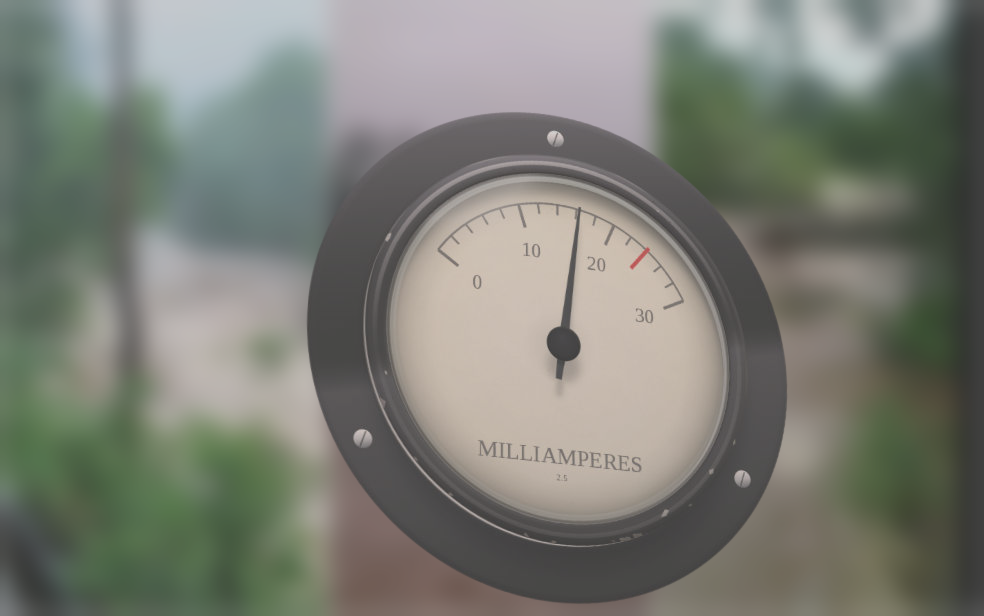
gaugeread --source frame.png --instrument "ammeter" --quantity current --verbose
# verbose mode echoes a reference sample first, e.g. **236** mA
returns **16** mA
